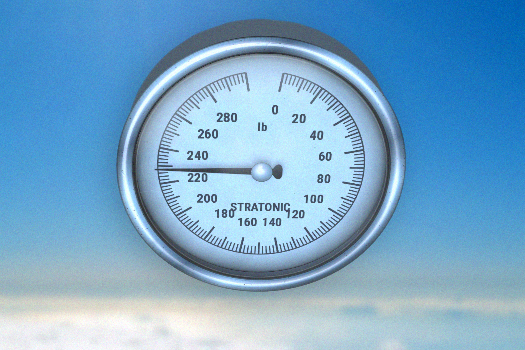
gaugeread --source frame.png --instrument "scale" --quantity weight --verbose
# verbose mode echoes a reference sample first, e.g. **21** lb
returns **230** lb
